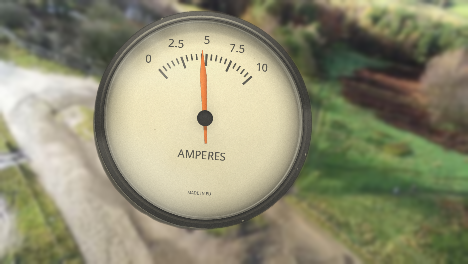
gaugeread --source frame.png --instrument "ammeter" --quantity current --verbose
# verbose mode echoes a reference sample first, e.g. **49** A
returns **4.5** A
